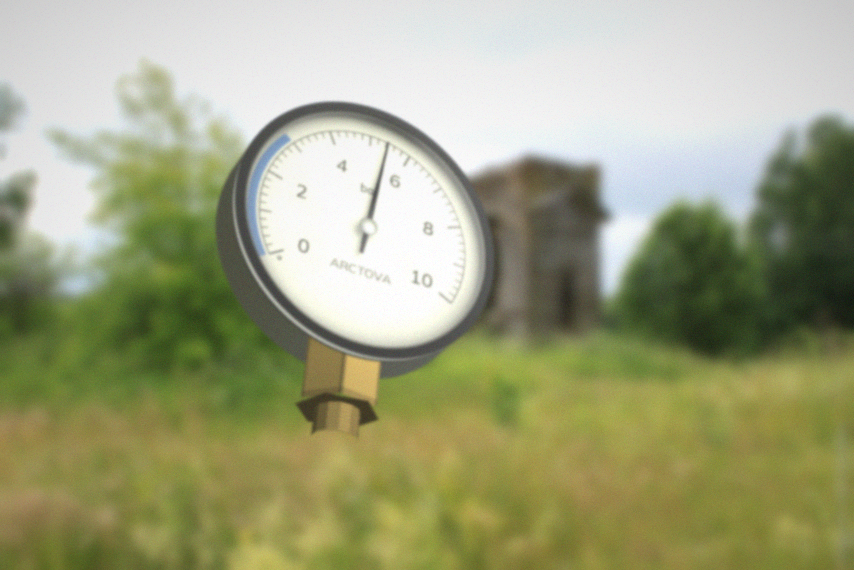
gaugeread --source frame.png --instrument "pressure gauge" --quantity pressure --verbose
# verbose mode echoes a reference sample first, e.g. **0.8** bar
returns **5.4** bar
